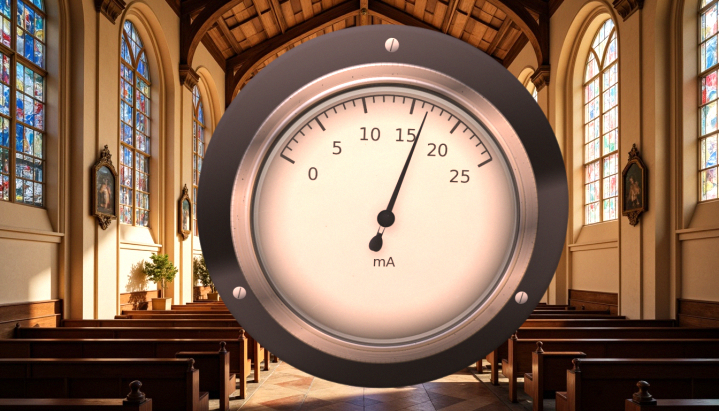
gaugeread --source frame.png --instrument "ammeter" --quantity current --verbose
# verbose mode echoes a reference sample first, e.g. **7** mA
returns **16.5** mA
